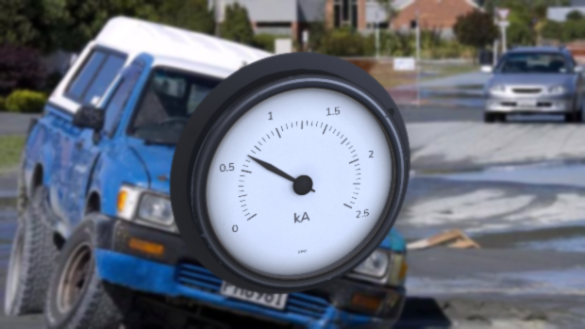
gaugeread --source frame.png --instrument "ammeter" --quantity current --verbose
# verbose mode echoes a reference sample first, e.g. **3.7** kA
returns **0.65** kA
